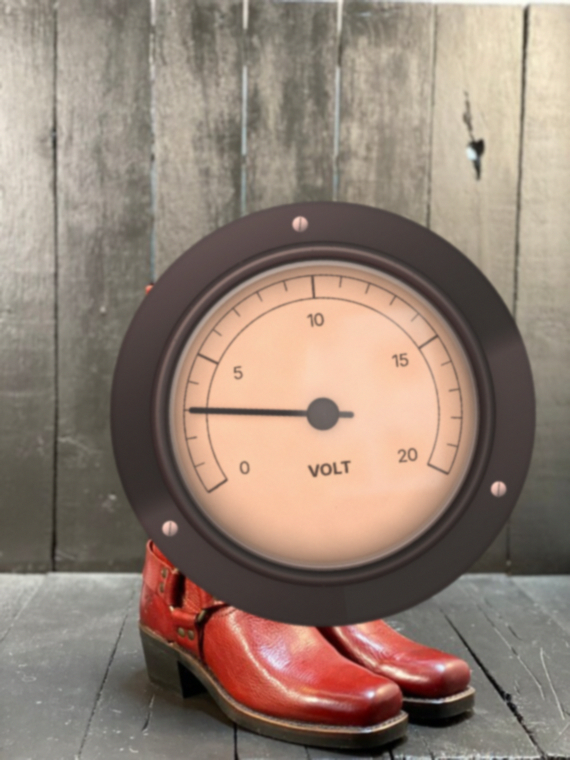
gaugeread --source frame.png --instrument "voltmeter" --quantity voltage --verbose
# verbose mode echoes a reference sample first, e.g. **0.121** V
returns **3** V
